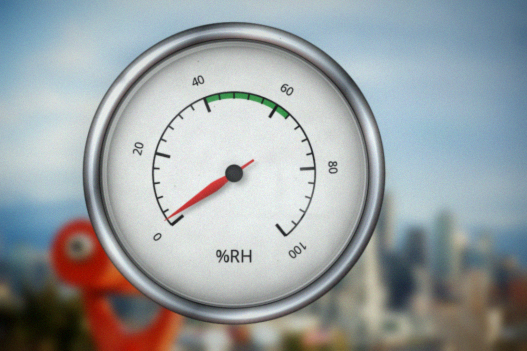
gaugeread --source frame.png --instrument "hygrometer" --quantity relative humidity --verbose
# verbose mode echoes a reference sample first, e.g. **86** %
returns **2** %
